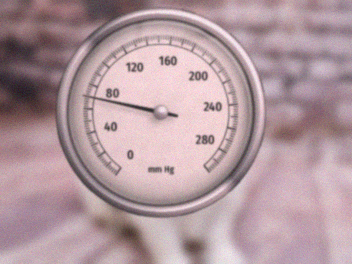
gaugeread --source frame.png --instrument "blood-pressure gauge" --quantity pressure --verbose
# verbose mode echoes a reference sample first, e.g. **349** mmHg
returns **70** mmHg
